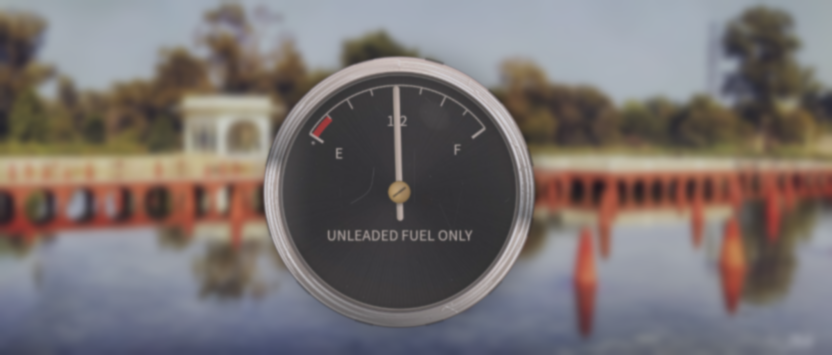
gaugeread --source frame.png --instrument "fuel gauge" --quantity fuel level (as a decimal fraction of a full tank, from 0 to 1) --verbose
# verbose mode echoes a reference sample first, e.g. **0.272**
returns **0.5**
